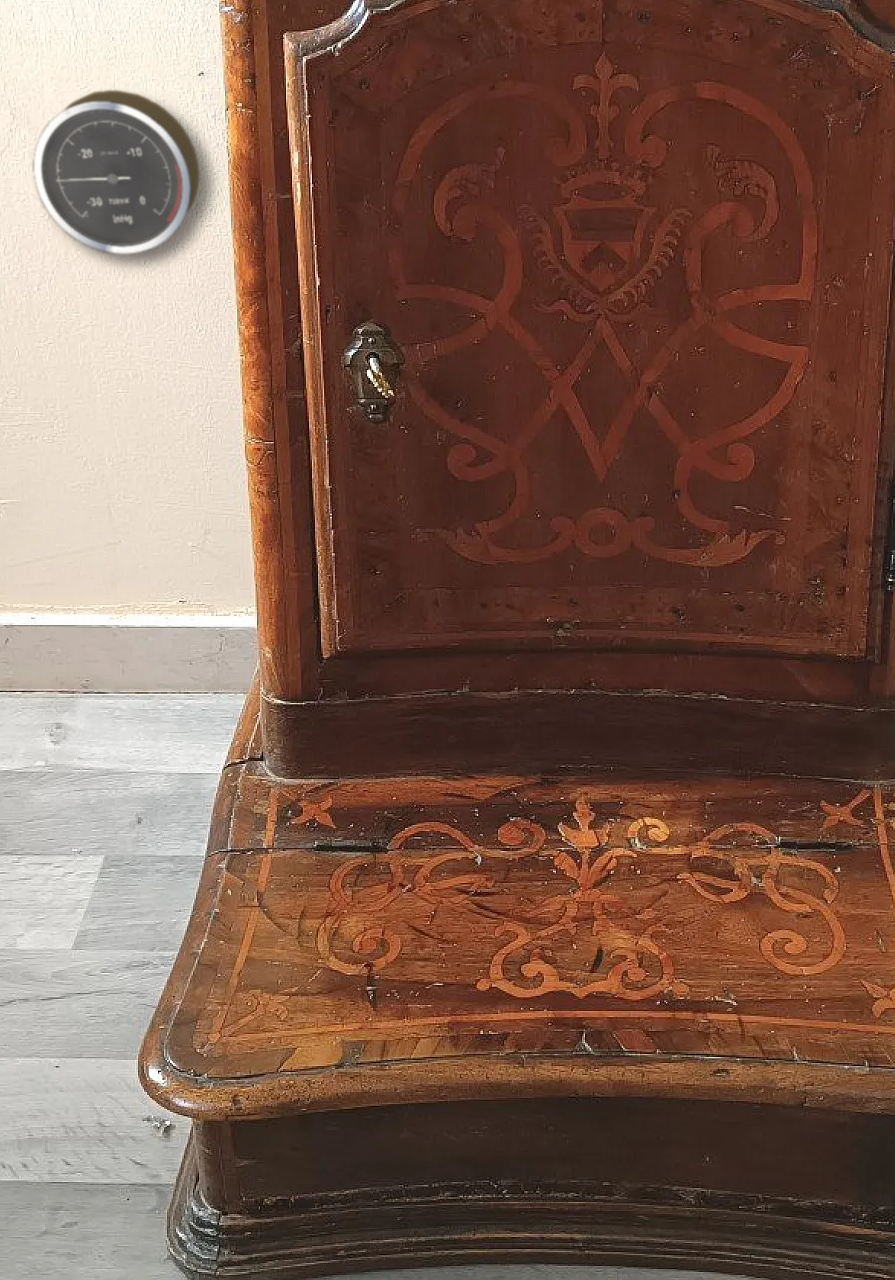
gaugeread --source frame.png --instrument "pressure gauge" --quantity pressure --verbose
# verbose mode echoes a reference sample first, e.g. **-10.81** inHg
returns **-25** inHg
